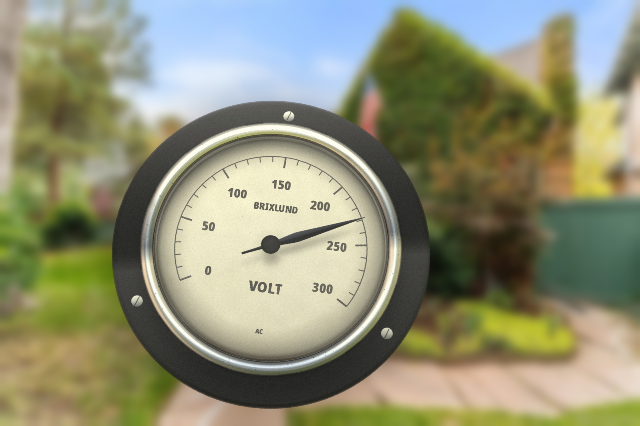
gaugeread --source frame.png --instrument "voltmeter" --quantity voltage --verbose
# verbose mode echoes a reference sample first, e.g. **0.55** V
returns **230** V
